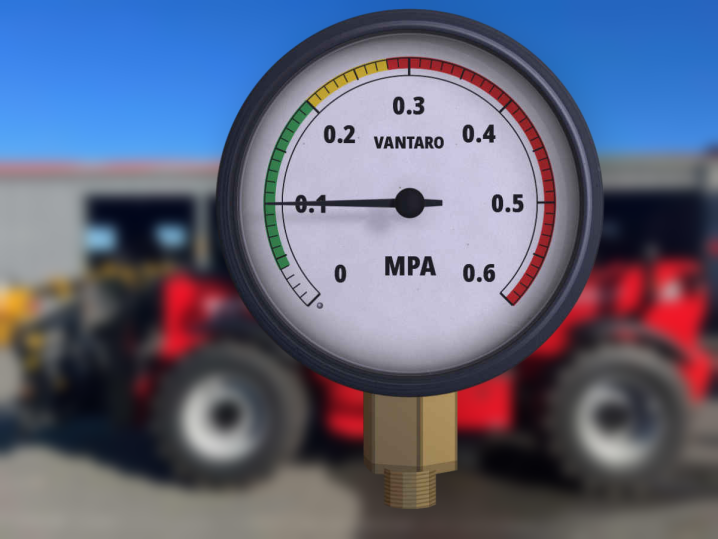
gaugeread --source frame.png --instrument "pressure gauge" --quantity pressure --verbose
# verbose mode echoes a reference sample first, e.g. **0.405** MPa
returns **0.1** MPa
